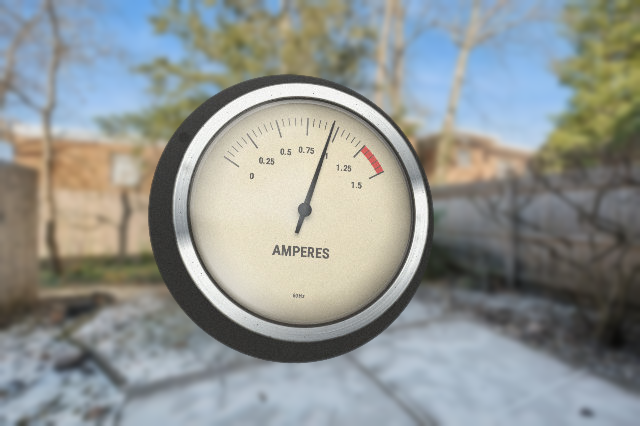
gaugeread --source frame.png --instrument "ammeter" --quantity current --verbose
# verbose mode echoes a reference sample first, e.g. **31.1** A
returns **0.95** A
